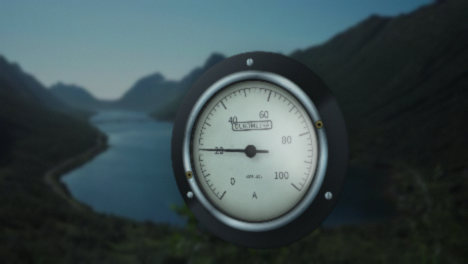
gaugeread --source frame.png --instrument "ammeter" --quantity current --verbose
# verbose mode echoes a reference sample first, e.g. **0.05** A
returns **20** A
